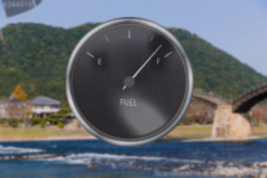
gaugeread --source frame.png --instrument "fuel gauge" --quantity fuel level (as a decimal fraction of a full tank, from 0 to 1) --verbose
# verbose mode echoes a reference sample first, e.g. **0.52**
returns **0.875**
